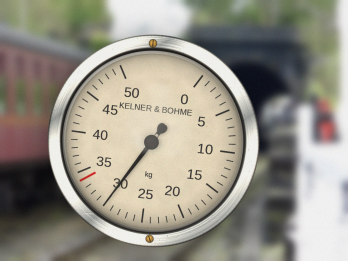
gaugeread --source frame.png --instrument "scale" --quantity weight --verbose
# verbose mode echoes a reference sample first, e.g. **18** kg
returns **30** kg
